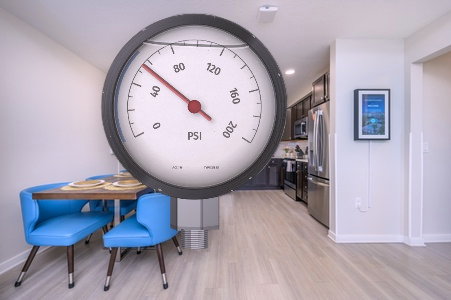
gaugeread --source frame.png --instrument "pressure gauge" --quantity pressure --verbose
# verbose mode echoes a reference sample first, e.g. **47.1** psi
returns **55** psi
